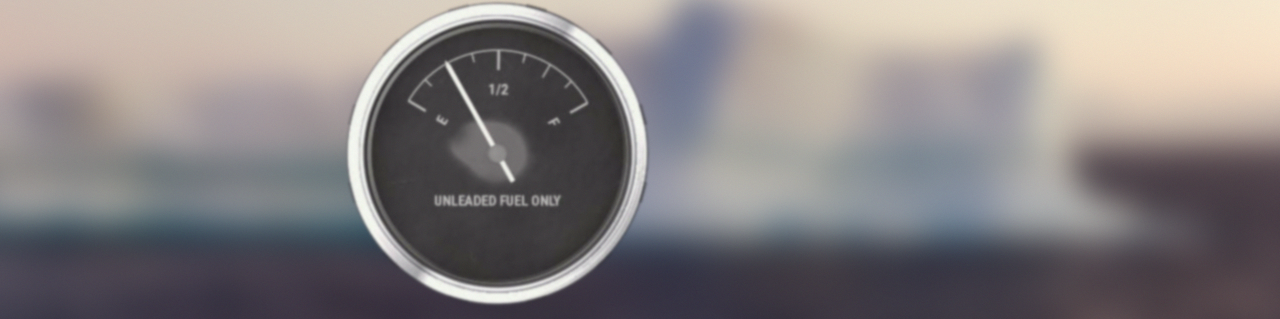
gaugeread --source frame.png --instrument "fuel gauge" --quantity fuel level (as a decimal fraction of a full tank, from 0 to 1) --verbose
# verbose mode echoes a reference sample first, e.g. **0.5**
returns **0.25**
